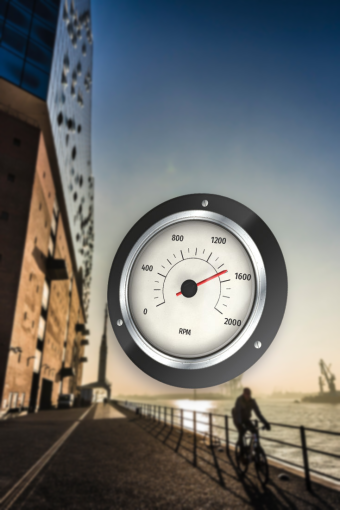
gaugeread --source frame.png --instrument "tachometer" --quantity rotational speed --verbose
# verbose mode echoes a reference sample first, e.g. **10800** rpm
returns **1500** rpm
